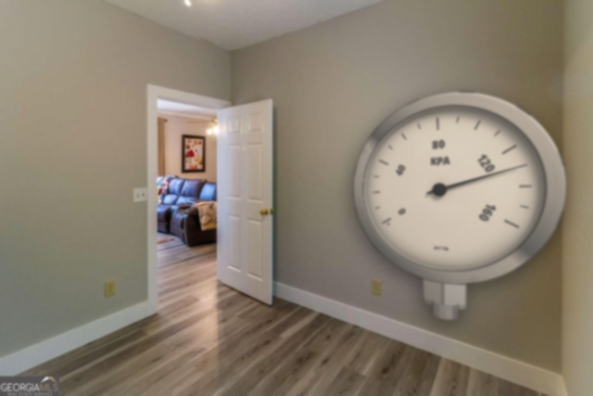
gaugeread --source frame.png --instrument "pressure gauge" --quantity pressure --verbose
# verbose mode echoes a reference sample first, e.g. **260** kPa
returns **130** kPa
